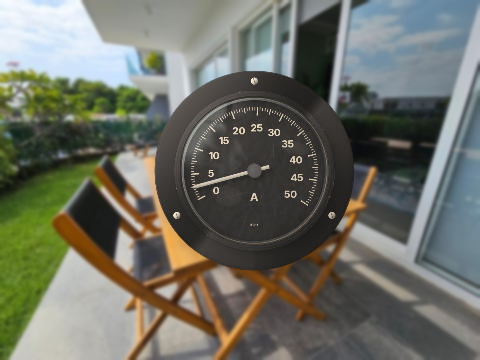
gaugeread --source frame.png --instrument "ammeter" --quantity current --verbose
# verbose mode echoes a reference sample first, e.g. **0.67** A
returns **2.5** A
